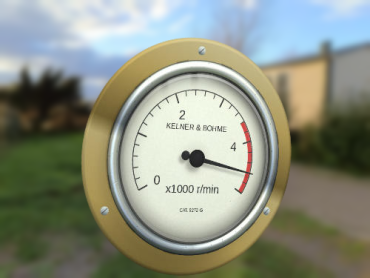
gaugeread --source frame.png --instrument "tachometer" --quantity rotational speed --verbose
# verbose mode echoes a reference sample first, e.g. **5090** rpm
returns **4600** rpm
